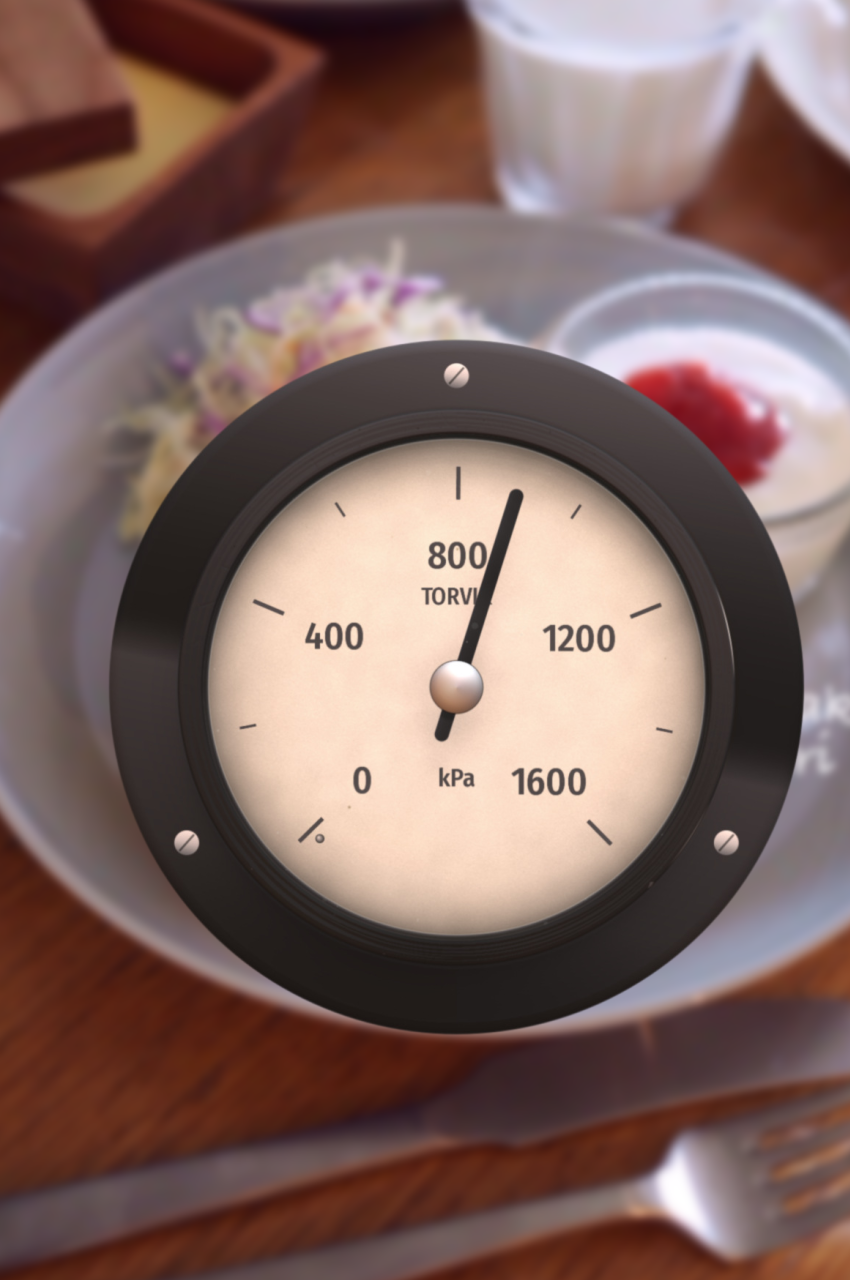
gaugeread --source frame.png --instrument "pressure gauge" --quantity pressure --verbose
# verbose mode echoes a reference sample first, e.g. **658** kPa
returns **900** kPa
